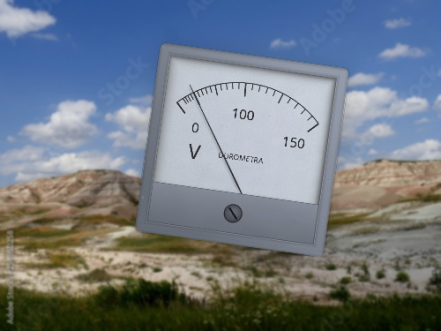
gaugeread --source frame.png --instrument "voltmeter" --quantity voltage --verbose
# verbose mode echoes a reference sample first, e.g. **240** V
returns **50** V
